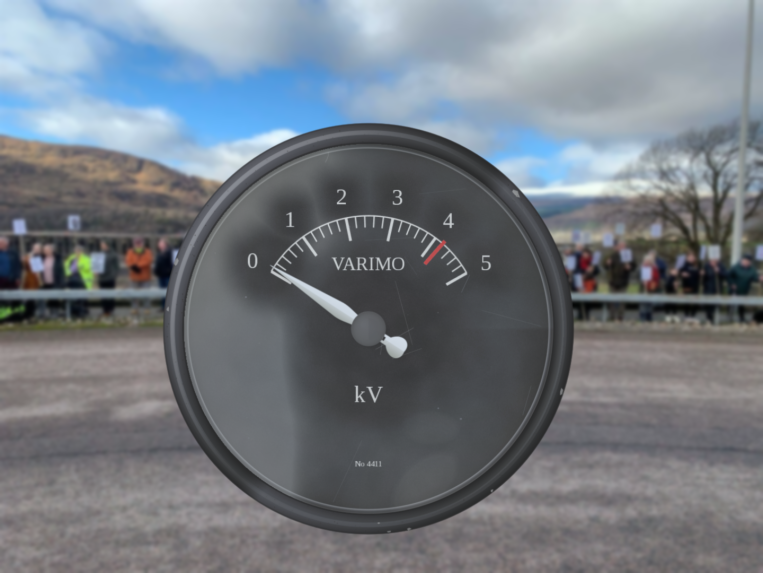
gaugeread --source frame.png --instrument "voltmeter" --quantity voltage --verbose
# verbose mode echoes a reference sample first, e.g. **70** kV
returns **0.1** kV
